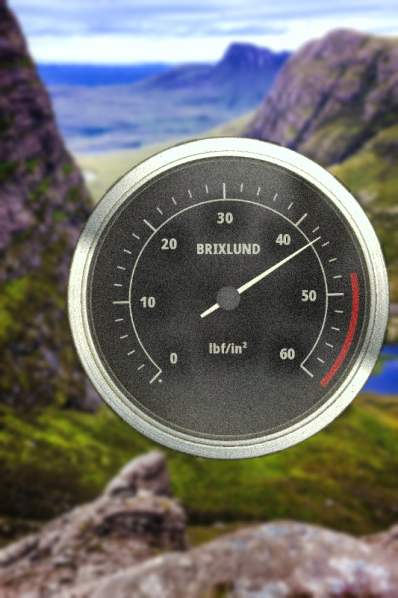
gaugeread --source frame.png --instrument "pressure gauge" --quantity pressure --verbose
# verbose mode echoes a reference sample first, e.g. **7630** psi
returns **43** psi
